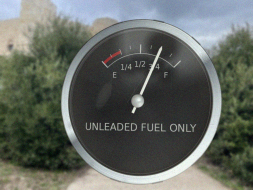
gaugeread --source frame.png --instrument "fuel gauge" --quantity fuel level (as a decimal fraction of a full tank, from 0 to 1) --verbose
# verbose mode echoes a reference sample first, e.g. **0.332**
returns **0.75**
